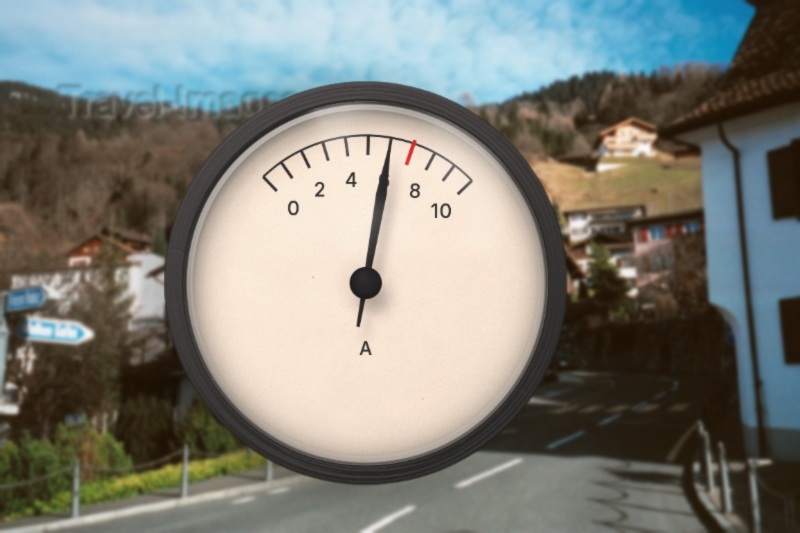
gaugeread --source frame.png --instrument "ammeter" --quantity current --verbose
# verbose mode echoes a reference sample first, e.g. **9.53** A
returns **6** A
